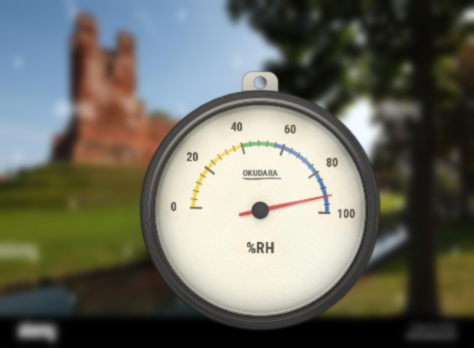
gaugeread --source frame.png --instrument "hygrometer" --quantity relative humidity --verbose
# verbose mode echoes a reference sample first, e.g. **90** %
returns **92** %
